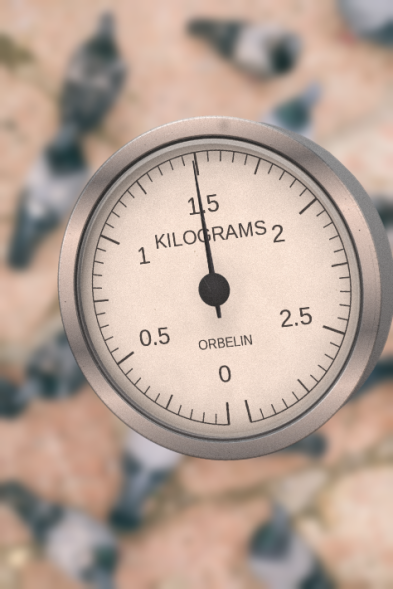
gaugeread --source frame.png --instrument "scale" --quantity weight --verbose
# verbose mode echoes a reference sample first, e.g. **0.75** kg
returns **1.5** kg
